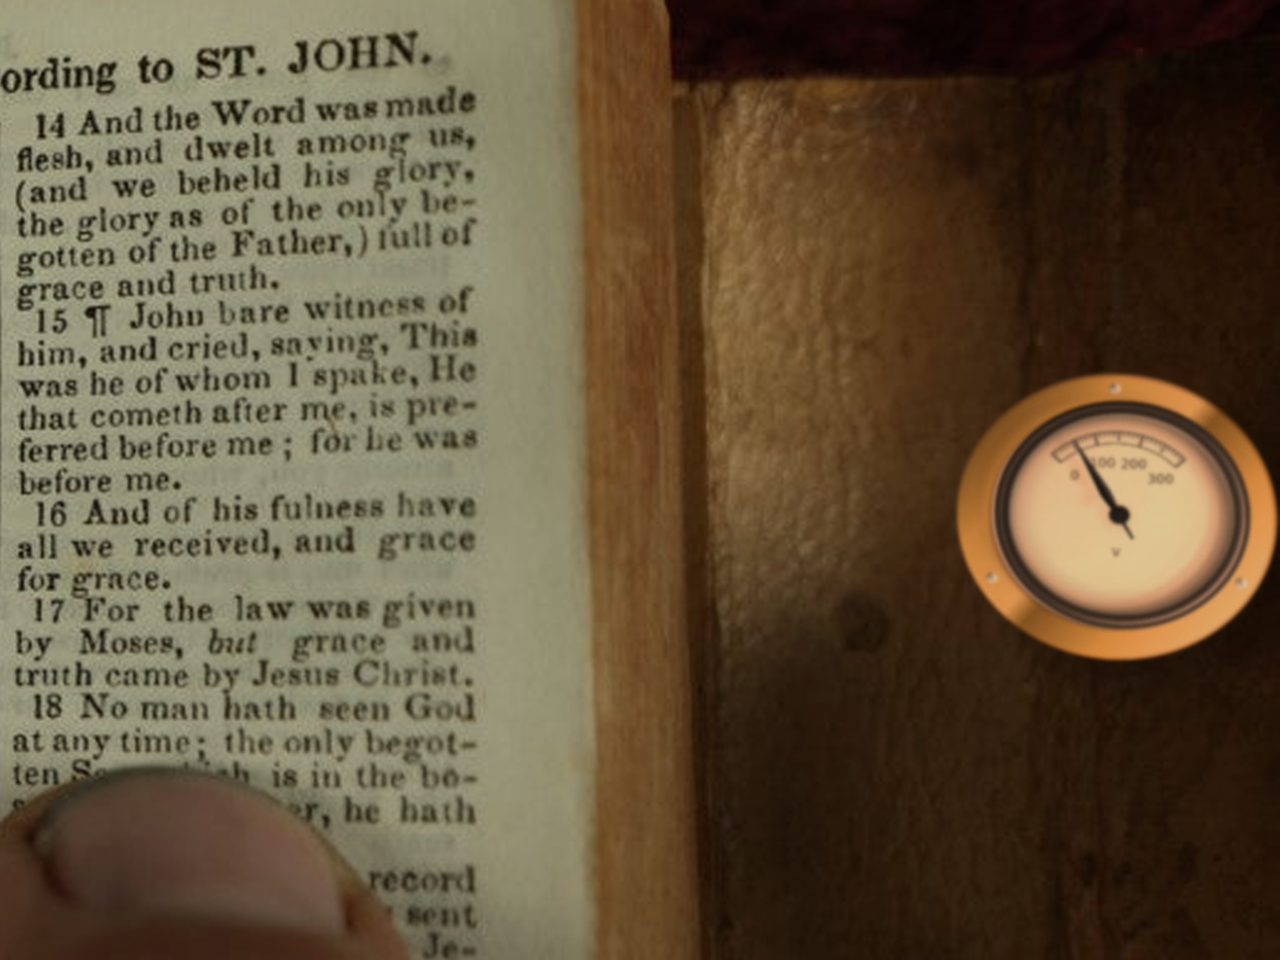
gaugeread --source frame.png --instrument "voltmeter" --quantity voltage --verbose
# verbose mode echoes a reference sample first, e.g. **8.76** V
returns **50** V
